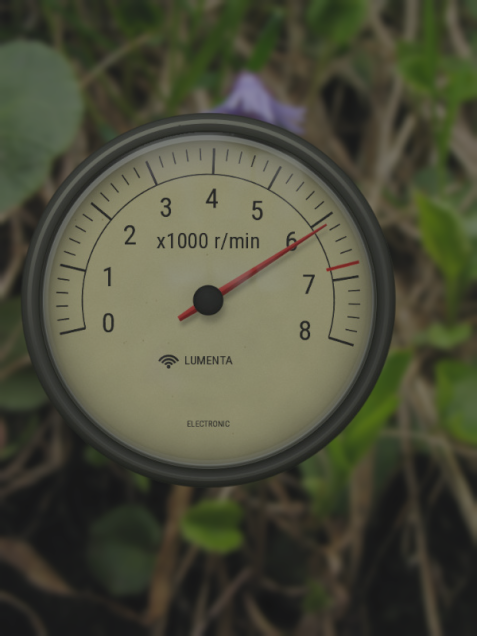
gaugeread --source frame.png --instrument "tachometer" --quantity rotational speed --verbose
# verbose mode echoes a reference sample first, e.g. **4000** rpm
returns **6100** rpm
